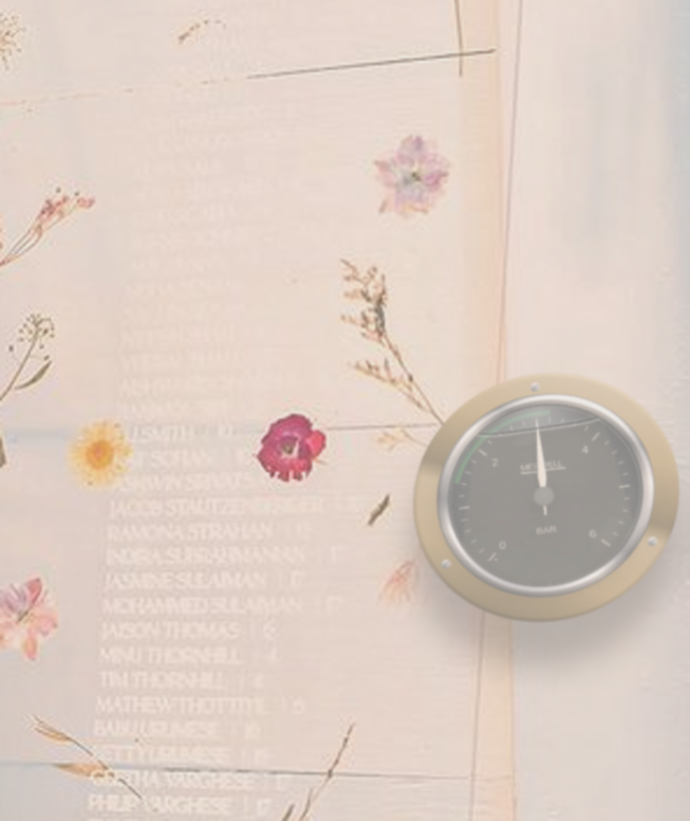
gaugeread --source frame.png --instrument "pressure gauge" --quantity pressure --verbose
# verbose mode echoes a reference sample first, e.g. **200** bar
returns **3** bar
